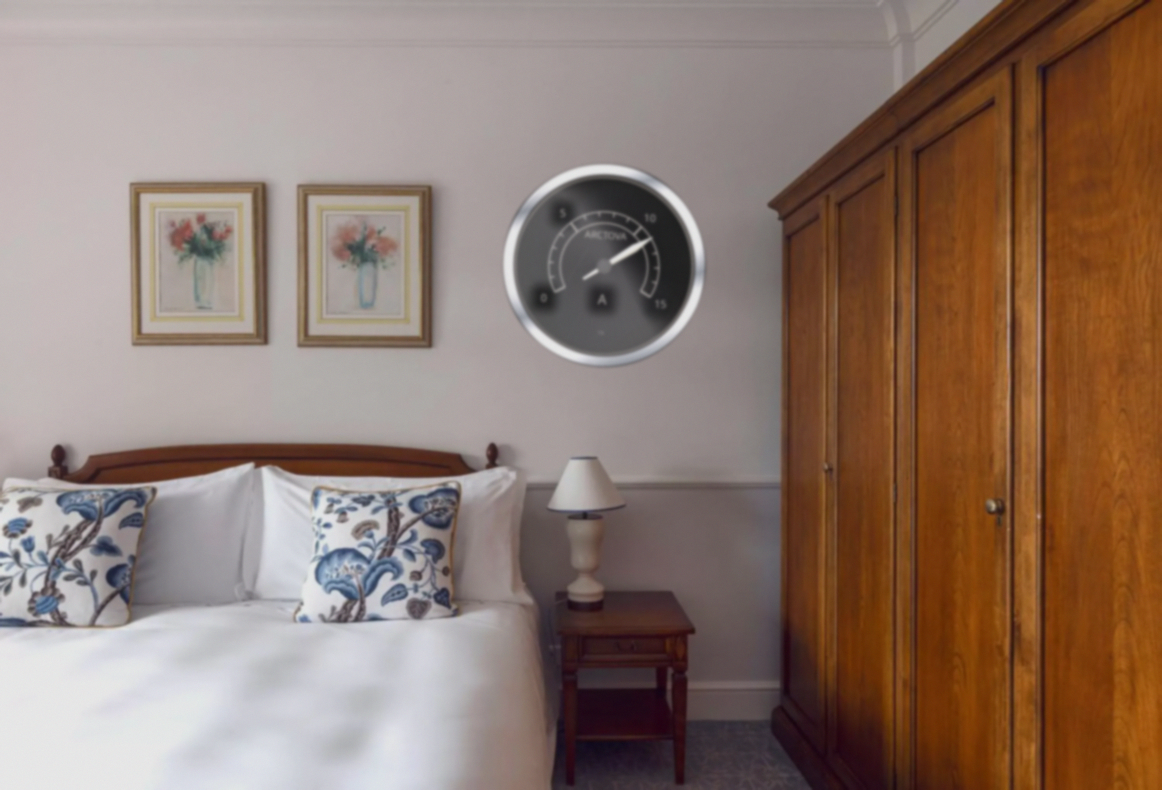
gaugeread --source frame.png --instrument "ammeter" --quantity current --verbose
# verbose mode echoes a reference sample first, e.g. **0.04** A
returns **11** A
